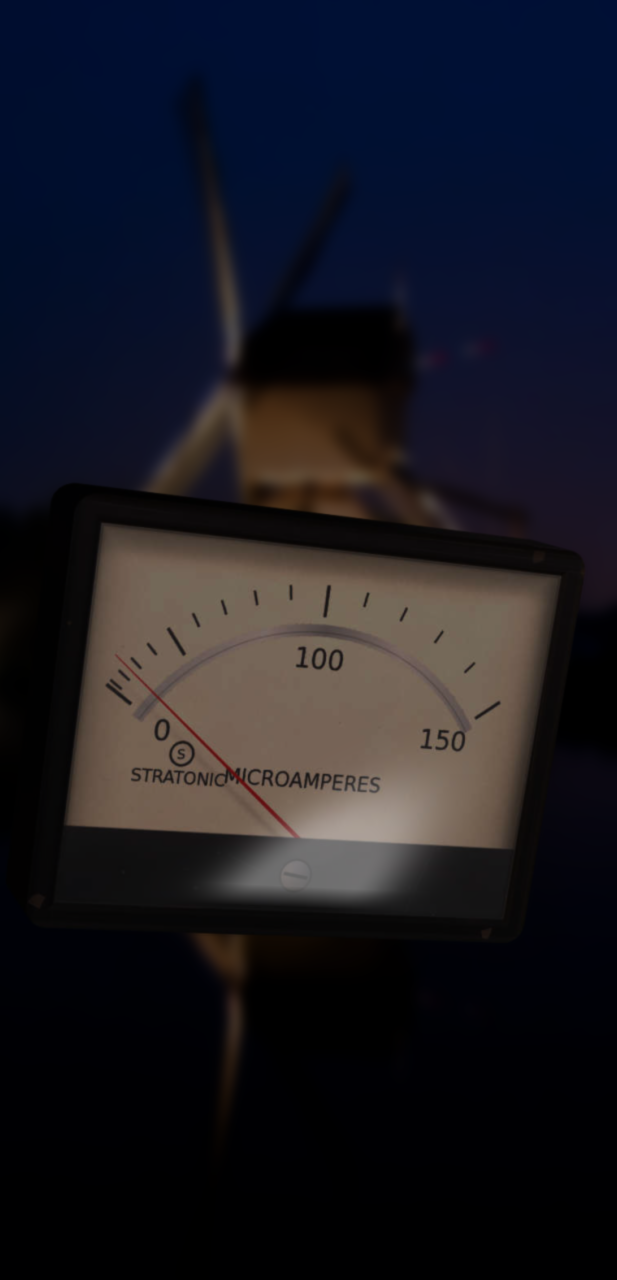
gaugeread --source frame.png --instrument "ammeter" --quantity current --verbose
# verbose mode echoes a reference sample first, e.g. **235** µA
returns **25** µA
